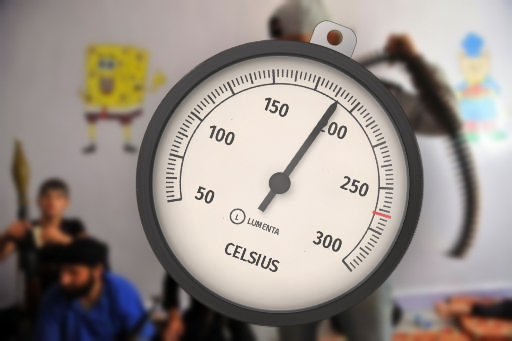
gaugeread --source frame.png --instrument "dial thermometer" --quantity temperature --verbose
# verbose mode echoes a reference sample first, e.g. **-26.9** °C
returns **190** °C
